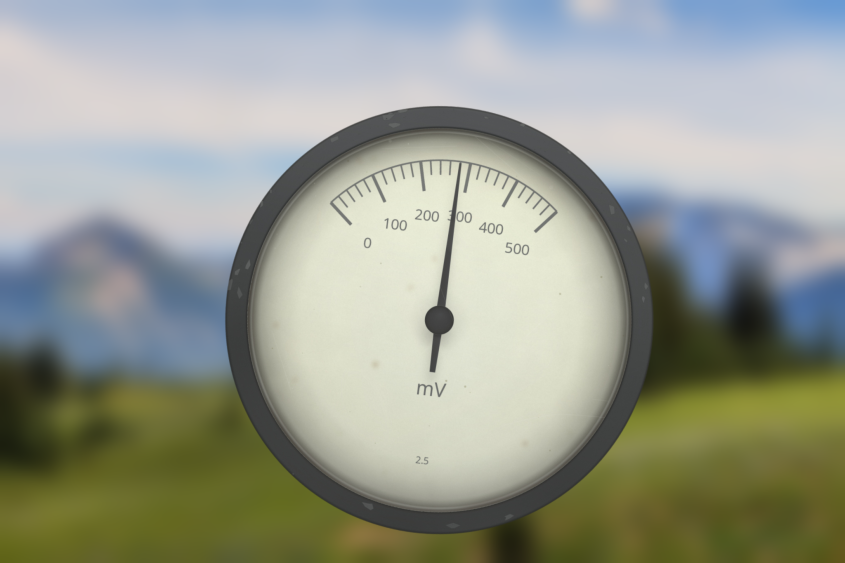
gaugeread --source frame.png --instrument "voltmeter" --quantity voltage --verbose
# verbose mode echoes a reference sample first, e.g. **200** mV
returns **280** mV
